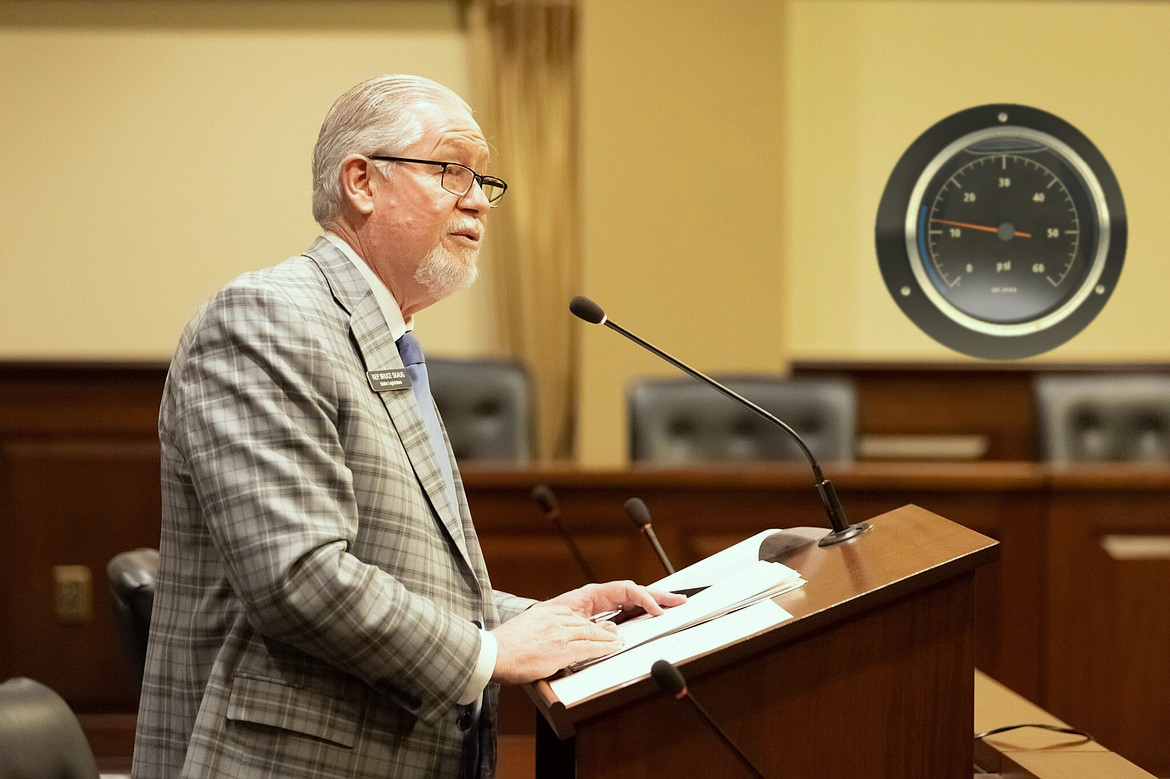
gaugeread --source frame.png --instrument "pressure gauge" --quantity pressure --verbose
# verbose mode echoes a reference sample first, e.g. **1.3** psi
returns **12** psi
